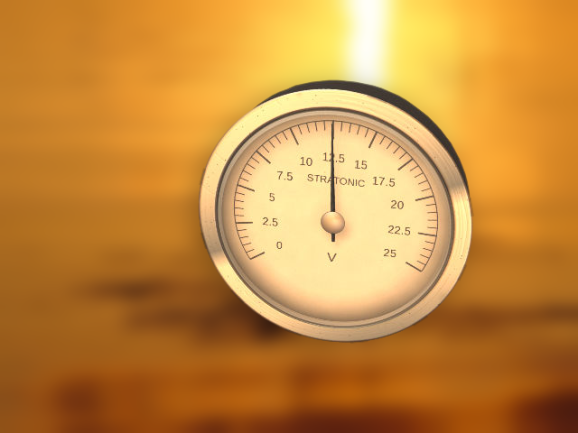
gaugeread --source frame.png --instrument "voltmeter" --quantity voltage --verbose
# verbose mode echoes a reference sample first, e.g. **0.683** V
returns **12.5** V
